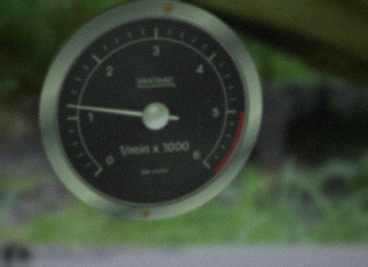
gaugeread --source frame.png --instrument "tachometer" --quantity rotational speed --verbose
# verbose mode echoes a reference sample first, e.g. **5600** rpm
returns **1200** rpm
